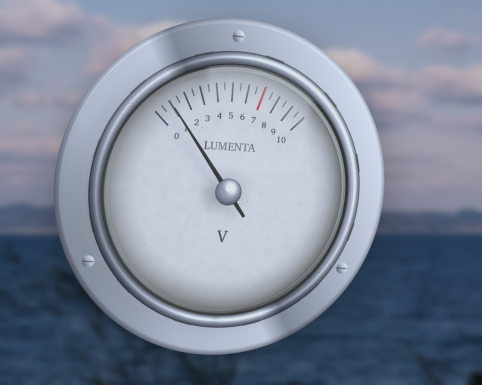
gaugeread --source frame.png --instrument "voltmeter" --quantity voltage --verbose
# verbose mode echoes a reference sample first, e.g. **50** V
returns **1** V
